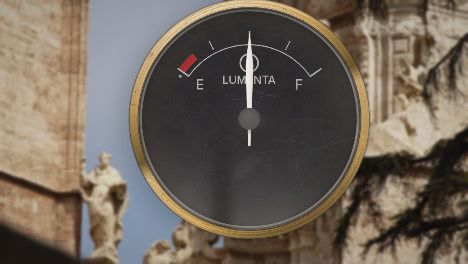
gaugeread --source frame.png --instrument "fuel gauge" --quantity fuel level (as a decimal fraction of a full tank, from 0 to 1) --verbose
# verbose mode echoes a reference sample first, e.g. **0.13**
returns **0.5**
